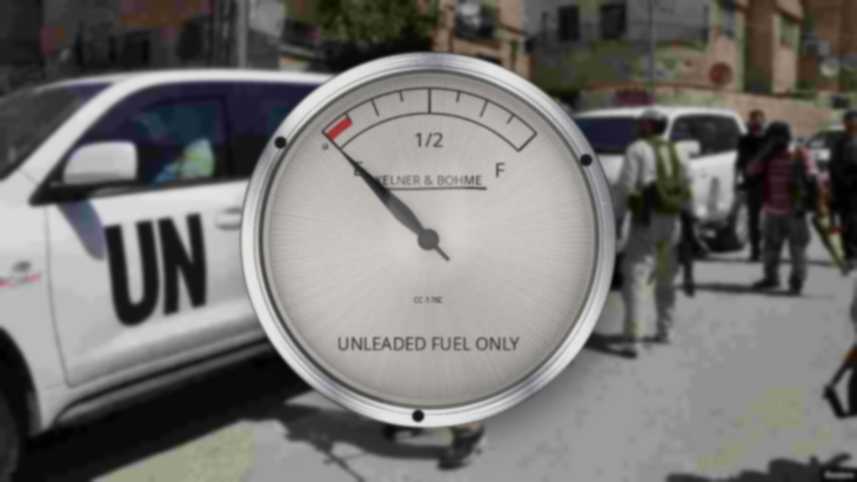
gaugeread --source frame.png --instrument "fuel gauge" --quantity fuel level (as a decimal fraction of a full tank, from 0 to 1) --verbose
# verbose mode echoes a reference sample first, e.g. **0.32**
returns **0**
